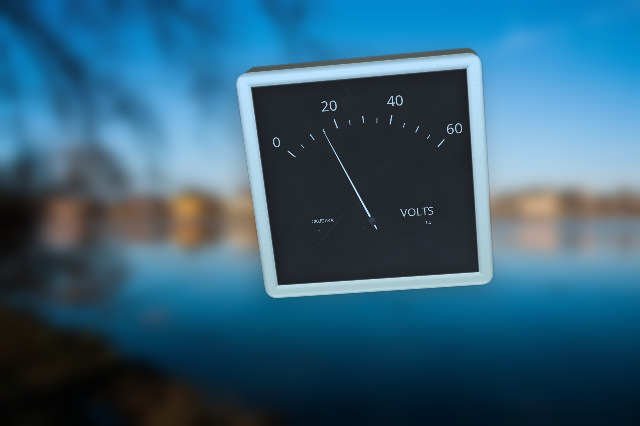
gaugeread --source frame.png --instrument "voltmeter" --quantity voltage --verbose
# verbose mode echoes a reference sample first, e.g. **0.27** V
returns **15** V
